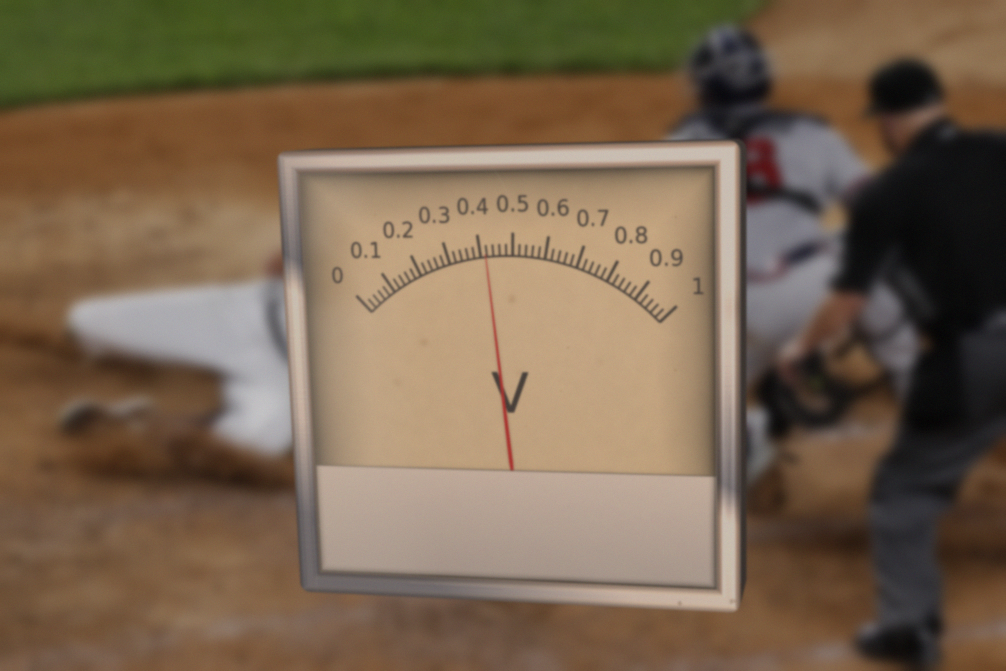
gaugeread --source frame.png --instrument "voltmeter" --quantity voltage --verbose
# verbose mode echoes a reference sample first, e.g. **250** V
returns **0.42** V
